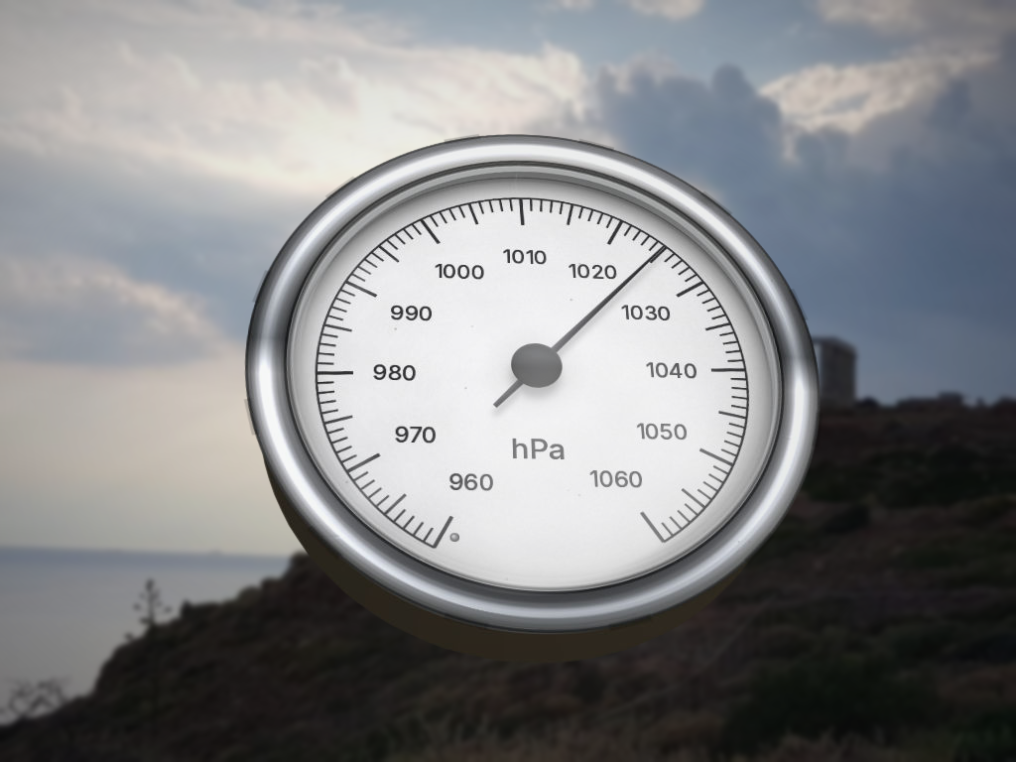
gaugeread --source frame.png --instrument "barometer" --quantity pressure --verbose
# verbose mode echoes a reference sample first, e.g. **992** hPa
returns **1025** hPa
